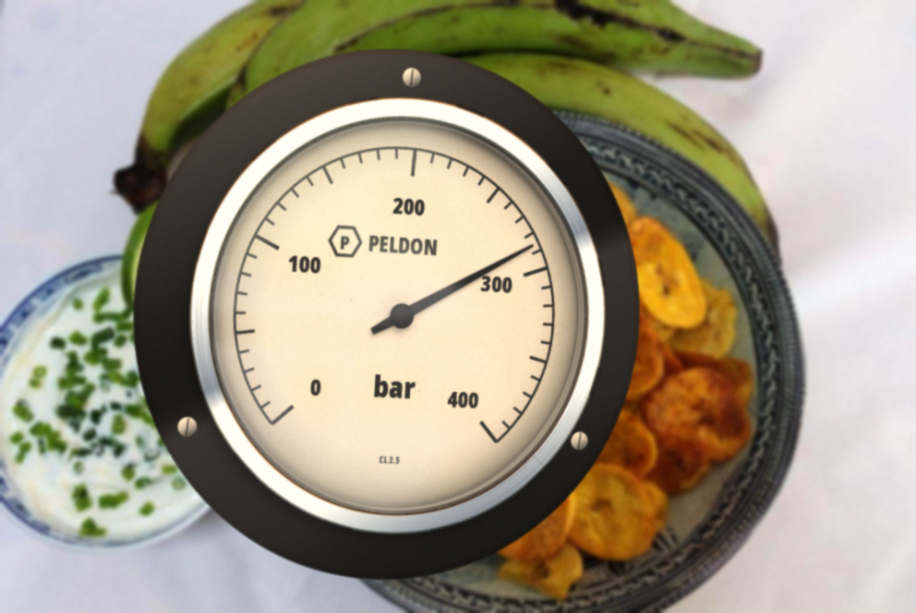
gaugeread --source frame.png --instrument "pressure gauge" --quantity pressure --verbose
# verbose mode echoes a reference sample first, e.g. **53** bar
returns **285** bar
